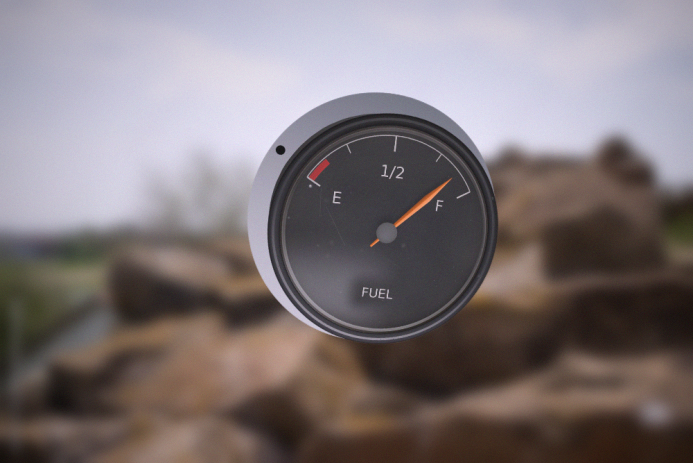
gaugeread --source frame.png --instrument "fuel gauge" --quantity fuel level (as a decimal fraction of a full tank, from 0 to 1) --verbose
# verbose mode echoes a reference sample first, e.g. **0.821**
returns **0.875**
